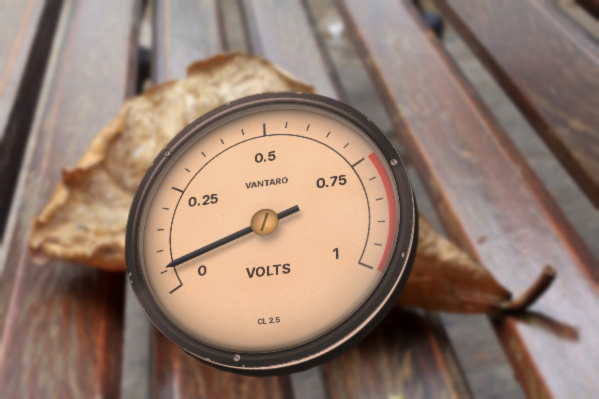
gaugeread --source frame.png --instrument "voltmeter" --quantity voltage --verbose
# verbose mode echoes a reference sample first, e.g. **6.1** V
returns **0.05** V
